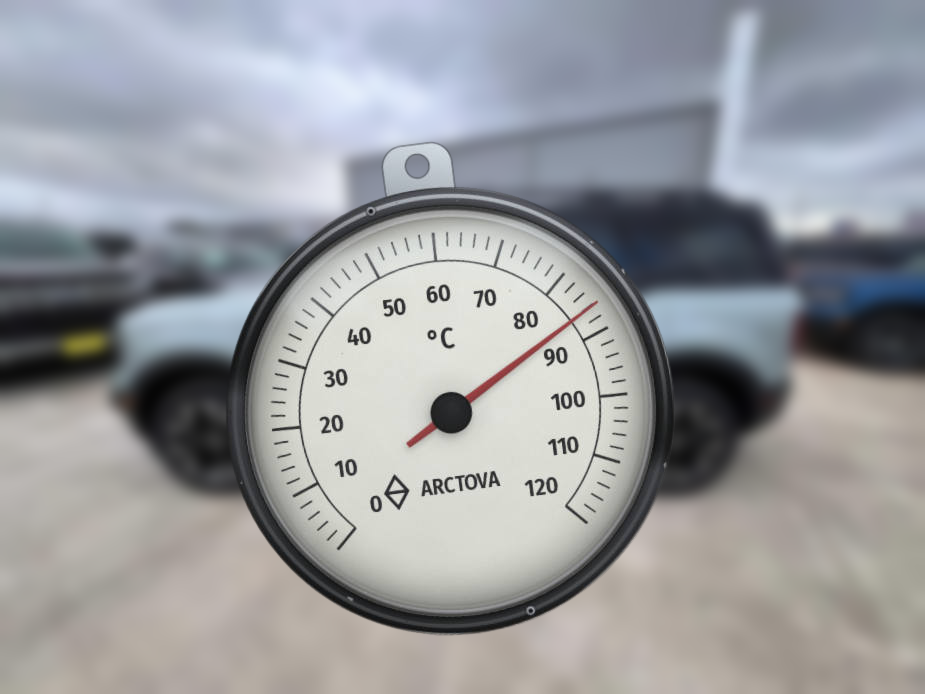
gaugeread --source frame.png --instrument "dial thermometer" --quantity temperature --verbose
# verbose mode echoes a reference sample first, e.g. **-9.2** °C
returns **86** °C
